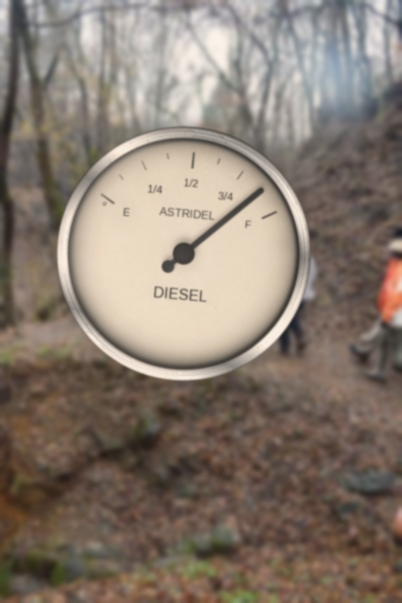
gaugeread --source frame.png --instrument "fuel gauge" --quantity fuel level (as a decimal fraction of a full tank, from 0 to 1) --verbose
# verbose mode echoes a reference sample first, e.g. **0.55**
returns **0.875**
